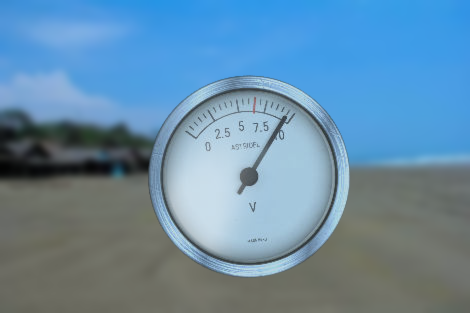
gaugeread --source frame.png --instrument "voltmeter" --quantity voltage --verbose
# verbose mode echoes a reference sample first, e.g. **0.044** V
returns **9.5** V
